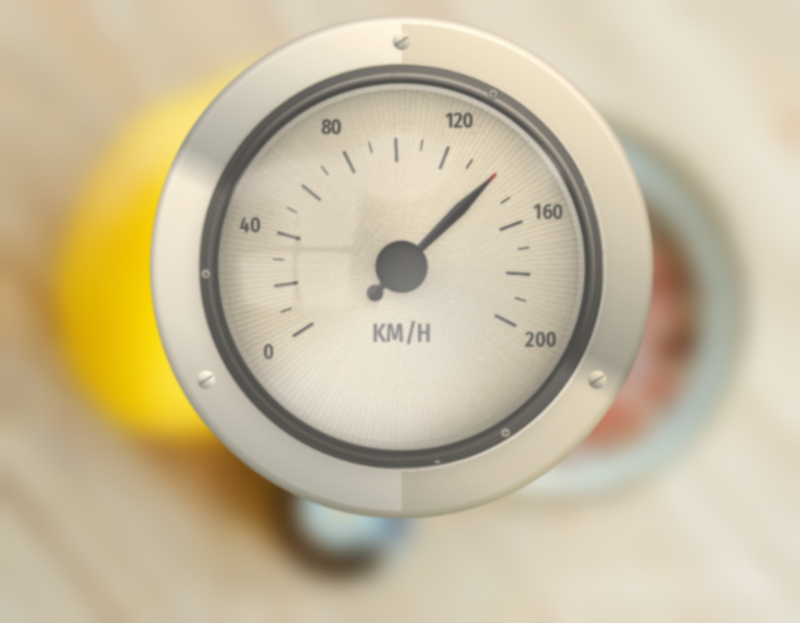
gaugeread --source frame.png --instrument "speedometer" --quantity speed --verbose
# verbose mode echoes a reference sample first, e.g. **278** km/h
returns **140** km/h
